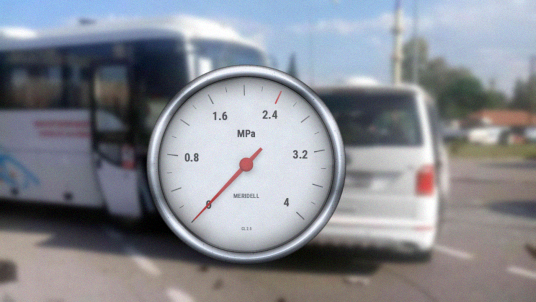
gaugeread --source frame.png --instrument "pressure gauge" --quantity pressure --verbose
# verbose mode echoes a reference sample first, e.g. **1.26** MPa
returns **0** MPa
